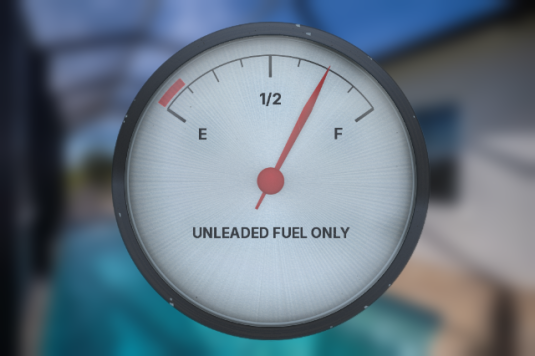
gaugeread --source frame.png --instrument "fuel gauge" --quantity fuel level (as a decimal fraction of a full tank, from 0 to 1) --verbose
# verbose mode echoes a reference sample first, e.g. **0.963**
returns **0.75**
